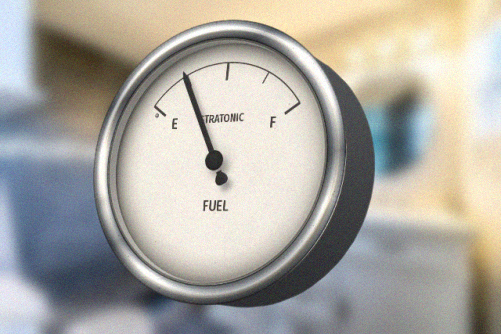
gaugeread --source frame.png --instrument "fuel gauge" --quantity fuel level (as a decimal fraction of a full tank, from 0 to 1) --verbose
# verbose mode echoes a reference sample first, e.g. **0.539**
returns **0.25**
